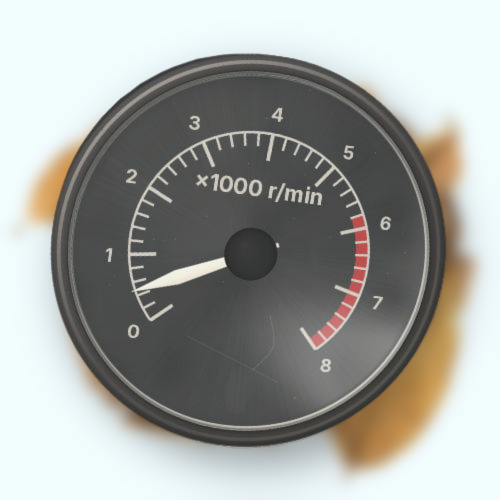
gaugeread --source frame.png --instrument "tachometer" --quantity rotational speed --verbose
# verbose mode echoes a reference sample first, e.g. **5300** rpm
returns **500** rpm
